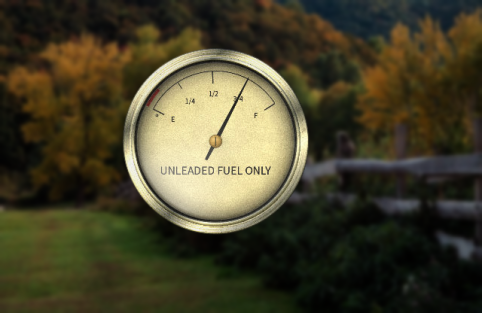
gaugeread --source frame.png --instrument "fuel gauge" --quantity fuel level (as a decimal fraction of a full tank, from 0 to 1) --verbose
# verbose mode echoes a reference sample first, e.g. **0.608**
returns **0.75**
